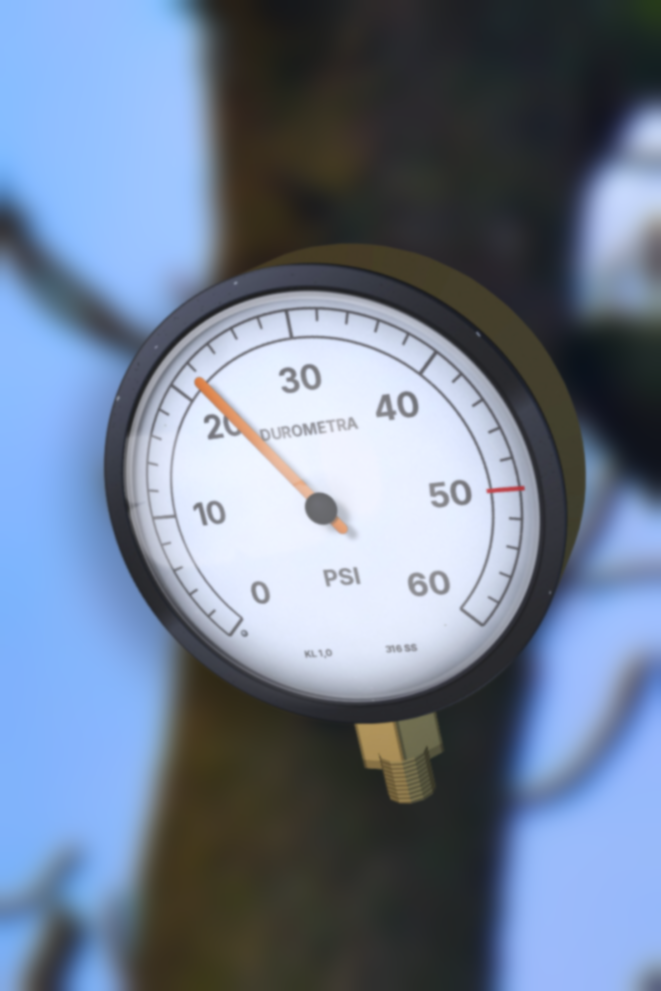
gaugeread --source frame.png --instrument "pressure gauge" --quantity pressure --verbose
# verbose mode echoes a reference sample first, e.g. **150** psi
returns **22** psi
